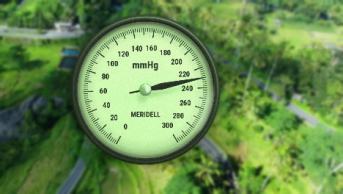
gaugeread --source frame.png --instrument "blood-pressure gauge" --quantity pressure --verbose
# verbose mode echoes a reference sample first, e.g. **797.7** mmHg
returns **230** mmHg
